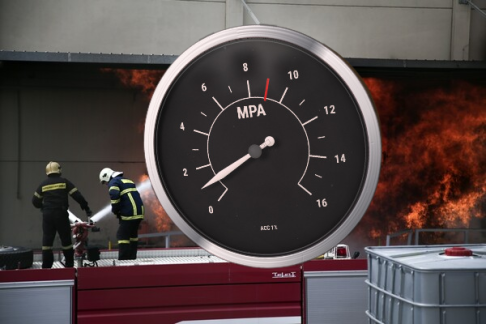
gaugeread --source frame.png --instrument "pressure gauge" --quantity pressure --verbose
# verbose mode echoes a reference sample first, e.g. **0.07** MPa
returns **1** MPa
